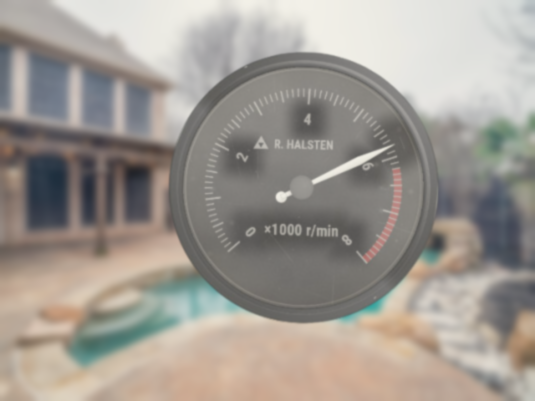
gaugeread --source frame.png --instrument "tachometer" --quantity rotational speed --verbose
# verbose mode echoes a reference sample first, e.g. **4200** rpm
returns **5800** rpm
